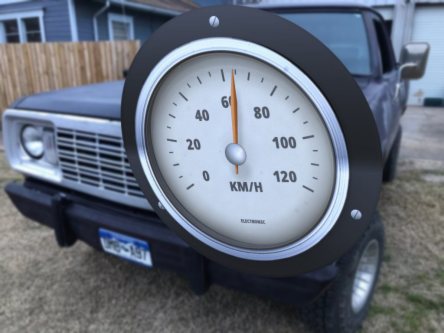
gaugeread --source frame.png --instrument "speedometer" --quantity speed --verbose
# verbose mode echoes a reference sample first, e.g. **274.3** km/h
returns **65** km/h
